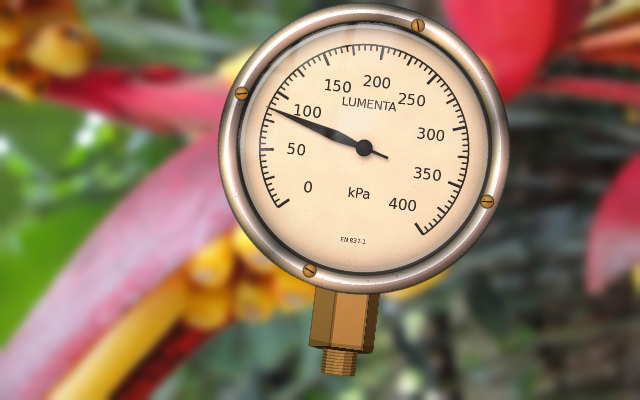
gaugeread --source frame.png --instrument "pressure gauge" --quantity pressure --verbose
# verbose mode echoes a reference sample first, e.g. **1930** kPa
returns **85** kPa
